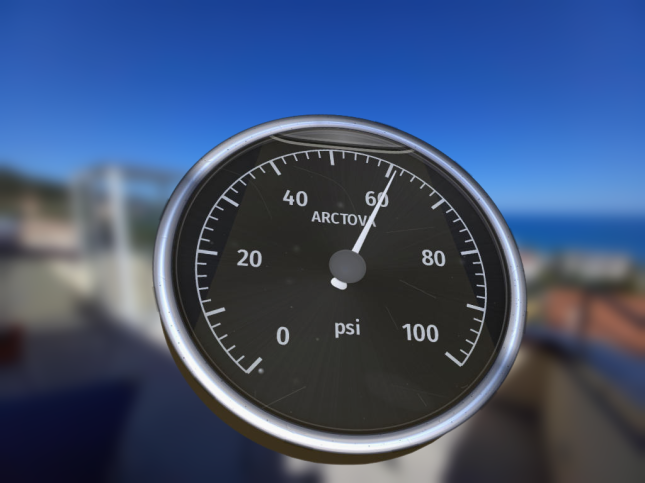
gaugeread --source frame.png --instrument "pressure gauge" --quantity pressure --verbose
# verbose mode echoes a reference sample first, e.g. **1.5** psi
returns **61** psi
